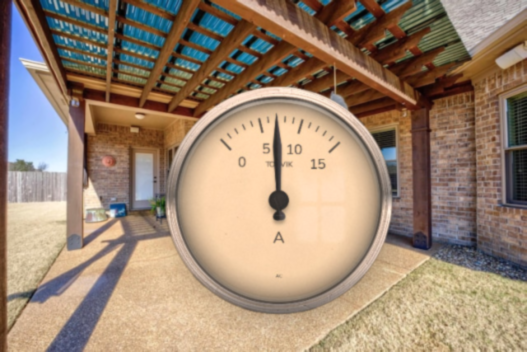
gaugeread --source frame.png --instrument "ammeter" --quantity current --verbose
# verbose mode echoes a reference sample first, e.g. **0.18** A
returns **7** A
